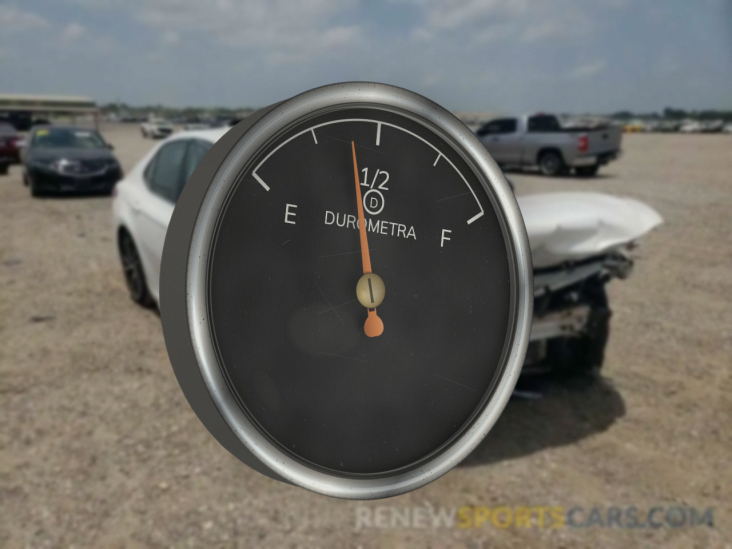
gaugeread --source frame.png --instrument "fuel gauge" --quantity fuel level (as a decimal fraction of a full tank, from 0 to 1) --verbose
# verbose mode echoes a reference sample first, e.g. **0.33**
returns **0.375**
